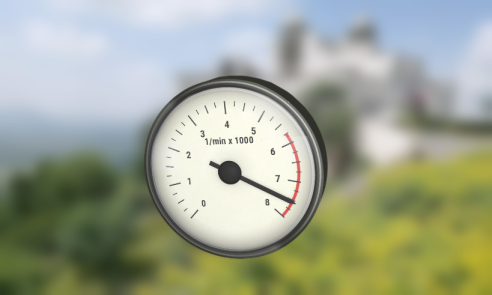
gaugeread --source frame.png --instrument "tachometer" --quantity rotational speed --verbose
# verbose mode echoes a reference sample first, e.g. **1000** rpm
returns **7500** rpm
